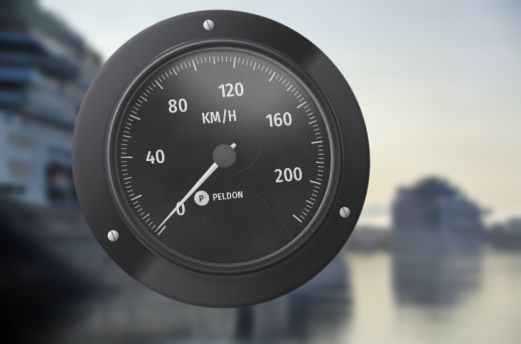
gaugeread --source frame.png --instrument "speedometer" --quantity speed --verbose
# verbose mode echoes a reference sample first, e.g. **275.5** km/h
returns **2** km/h
